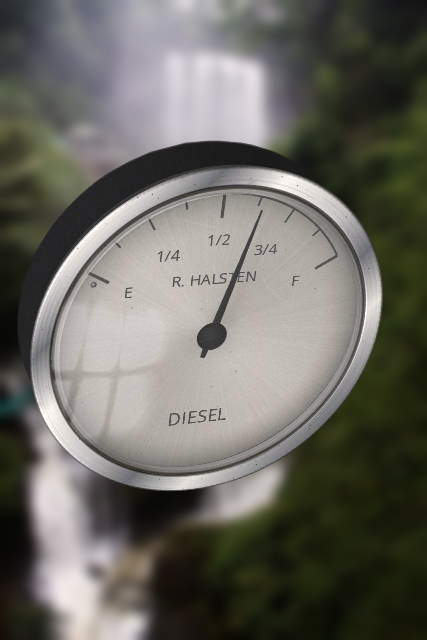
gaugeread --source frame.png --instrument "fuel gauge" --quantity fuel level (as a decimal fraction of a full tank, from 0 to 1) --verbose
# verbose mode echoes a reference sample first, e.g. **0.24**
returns **0.625**
